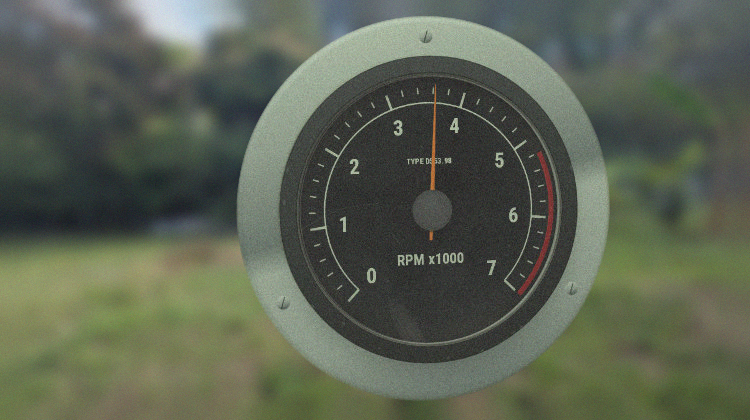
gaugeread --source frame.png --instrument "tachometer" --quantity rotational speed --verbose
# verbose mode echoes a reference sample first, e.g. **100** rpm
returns **3600** rpm
